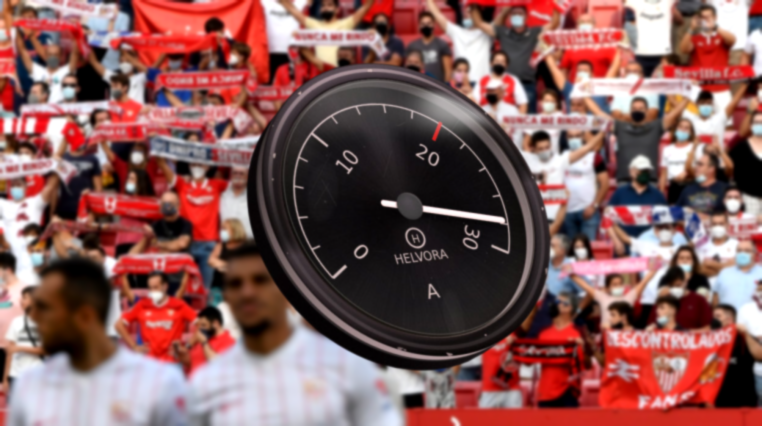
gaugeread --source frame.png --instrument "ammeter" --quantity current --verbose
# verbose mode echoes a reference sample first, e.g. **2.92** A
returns **28** A
